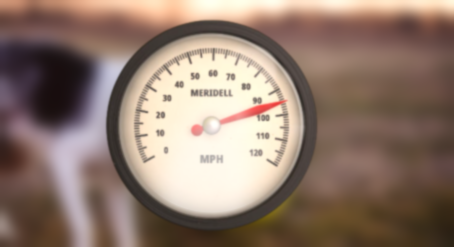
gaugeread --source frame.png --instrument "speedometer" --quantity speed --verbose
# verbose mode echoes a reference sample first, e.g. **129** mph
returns **95** mph
